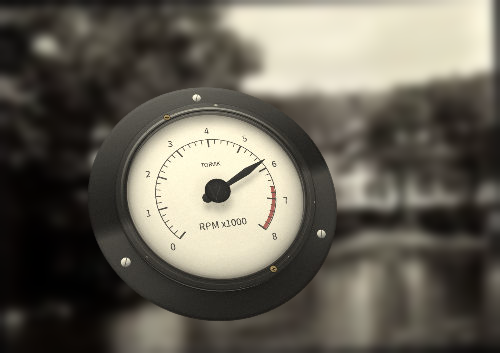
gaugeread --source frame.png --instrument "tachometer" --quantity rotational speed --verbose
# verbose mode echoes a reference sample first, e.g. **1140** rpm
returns **5800** rpm
